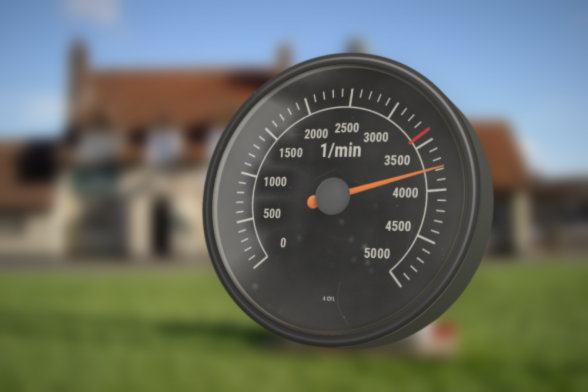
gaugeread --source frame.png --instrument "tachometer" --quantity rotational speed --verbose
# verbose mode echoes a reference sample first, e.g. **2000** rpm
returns **3800** rpm
